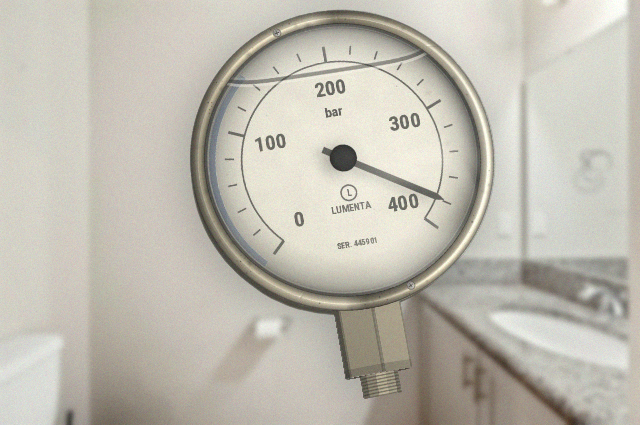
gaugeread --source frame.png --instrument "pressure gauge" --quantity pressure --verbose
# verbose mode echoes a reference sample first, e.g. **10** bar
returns **380** bar
